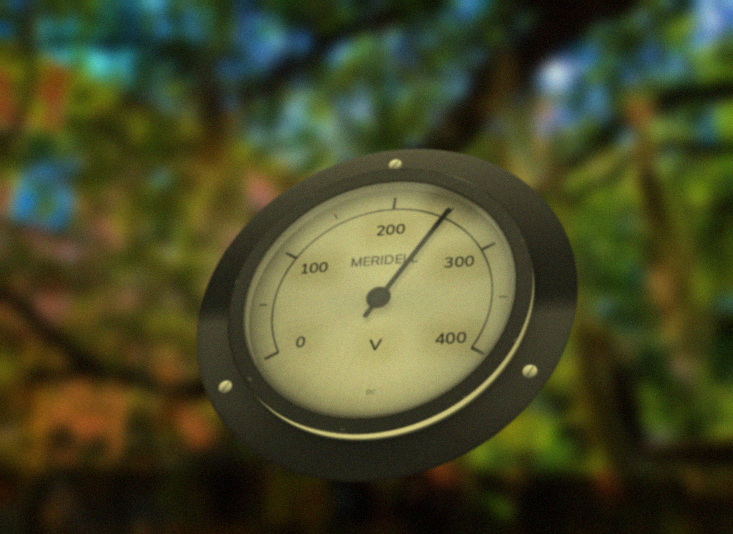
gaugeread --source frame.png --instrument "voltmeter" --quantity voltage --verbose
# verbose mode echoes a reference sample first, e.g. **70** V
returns **250** V
